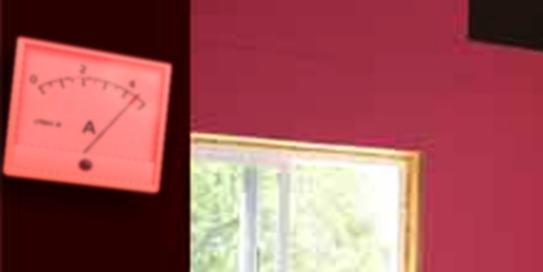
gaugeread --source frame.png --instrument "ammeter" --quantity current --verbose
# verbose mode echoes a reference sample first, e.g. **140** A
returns **4.5** A
